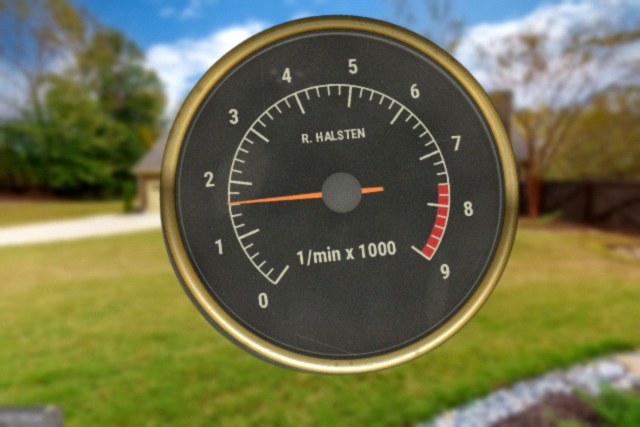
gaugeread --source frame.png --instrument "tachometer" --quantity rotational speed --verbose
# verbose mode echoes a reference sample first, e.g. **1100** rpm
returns **1600** rpm
